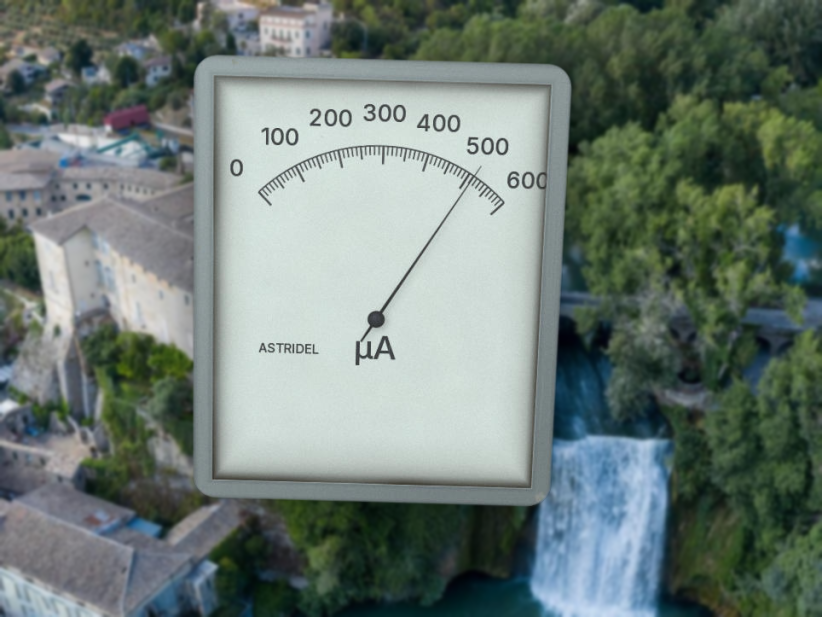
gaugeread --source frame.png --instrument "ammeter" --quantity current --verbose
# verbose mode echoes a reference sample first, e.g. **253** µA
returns **510** µA
